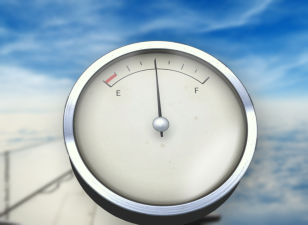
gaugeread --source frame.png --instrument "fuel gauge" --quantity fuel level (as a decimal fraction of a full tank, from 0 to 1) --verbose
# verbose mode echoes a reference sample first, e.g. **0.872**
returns **0.5**
